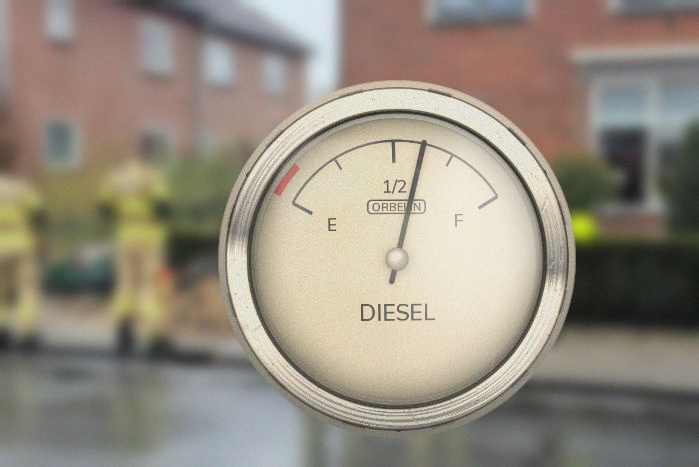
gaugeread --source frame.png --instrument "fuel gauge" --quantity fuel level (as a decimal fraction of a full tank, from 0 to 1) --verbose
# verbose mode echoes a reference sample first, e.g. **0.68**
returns **0.625**
